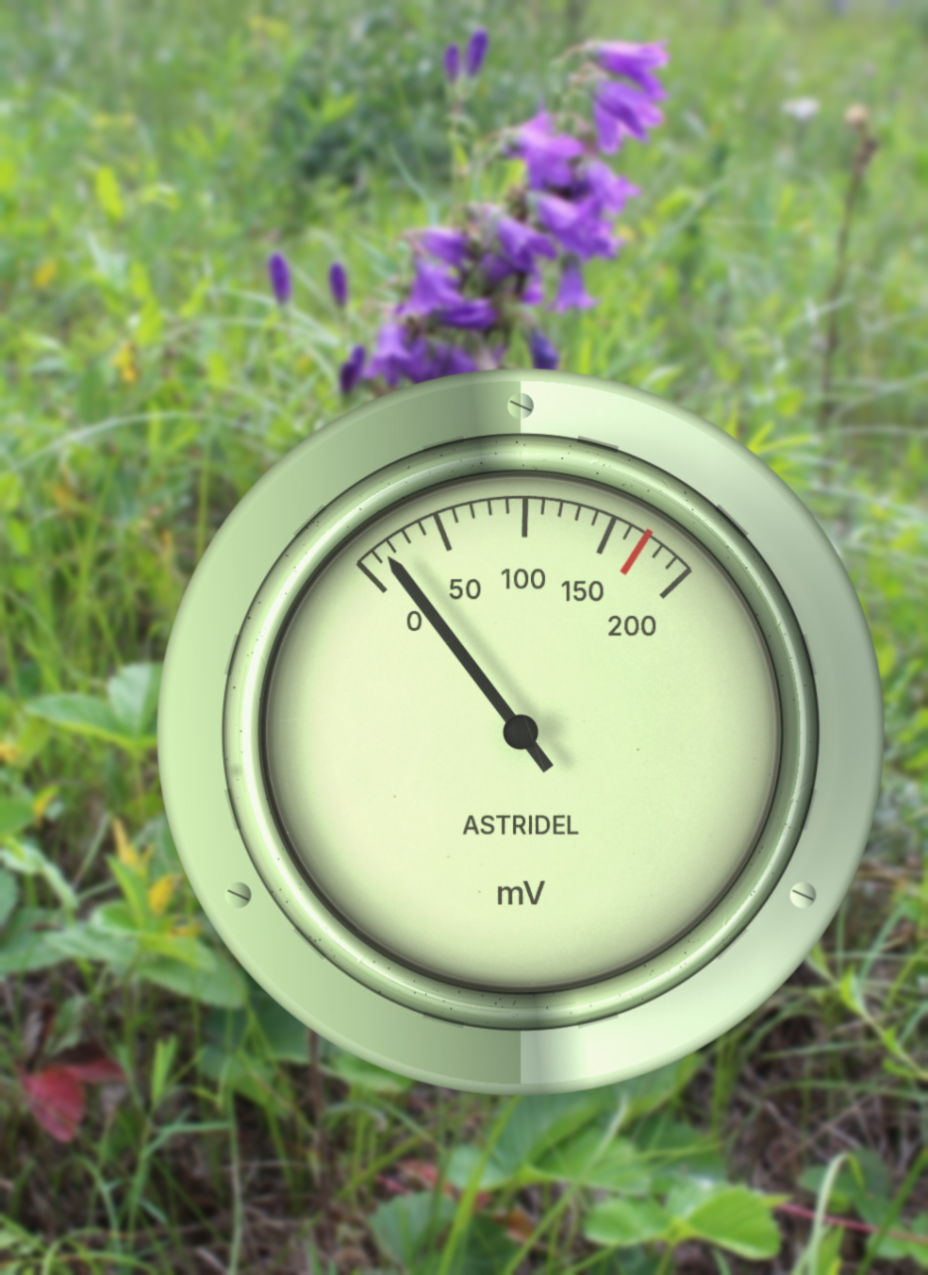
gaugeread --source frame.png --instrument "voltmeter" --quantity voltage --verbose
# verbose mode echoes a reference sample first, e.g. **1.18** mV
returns **15** mV
